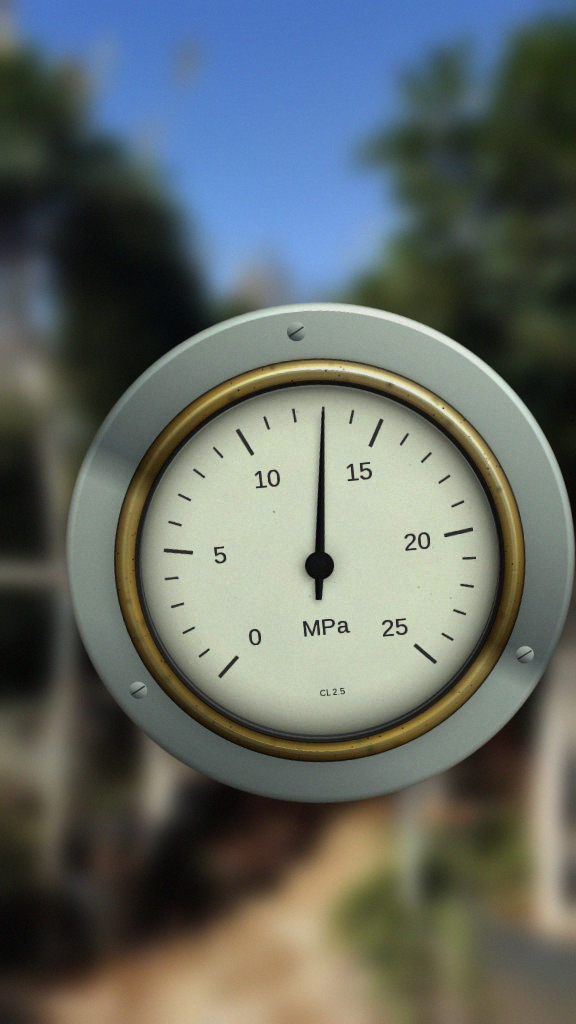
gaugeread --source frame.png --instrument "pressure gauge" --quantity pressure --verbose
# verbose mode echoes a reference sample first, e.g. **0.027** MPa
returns **13** MPa
